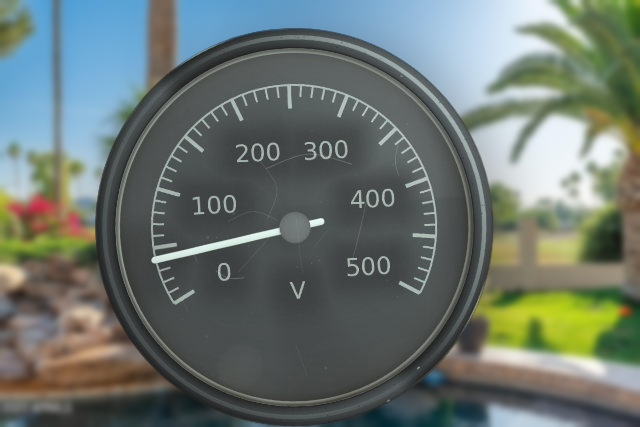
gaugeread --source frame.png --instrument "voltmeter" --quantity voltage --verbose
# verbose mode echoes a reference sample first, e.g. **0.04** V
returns **40** V
